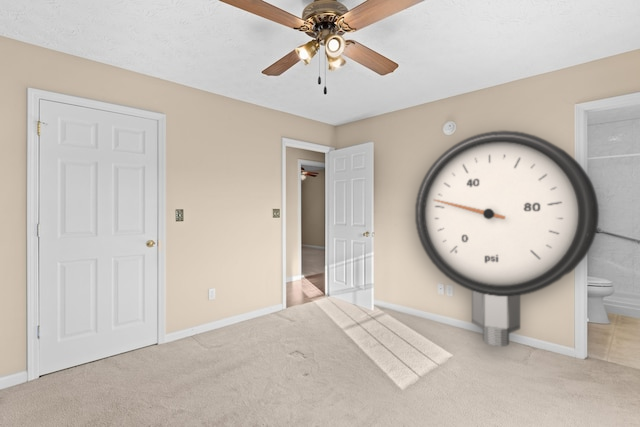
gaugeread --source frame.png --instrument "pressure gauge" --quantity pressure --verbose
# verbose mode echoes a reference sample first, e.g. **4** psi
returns **22.5** psi
